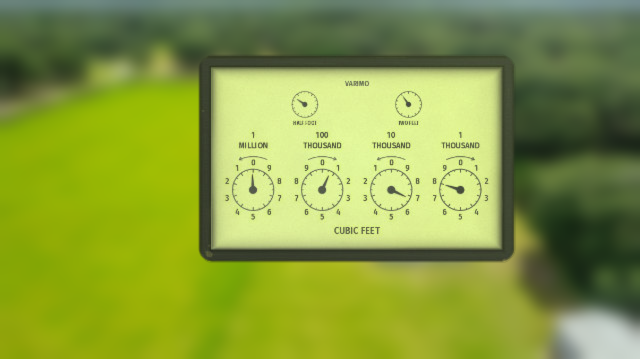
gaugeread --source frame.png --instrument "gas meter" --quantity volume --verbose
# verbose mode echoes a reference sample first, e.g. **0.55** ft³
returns **6800** ft³
